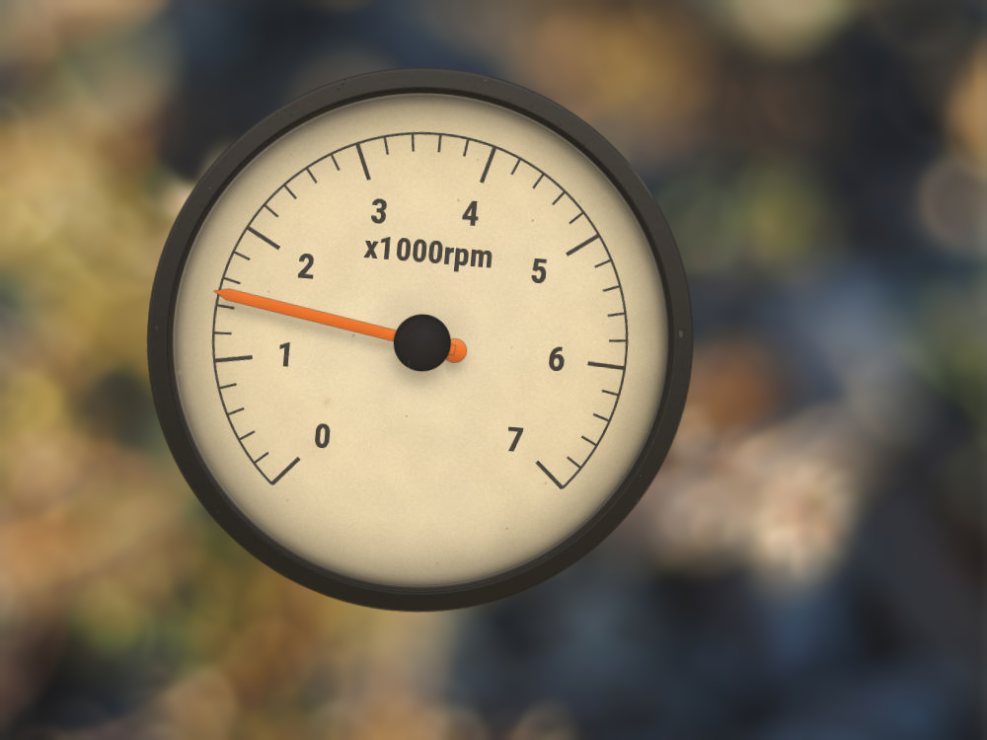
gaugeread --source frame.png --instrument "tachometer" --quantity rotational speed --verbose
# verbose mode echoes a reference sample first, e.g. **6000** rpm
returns **1500** rpm
